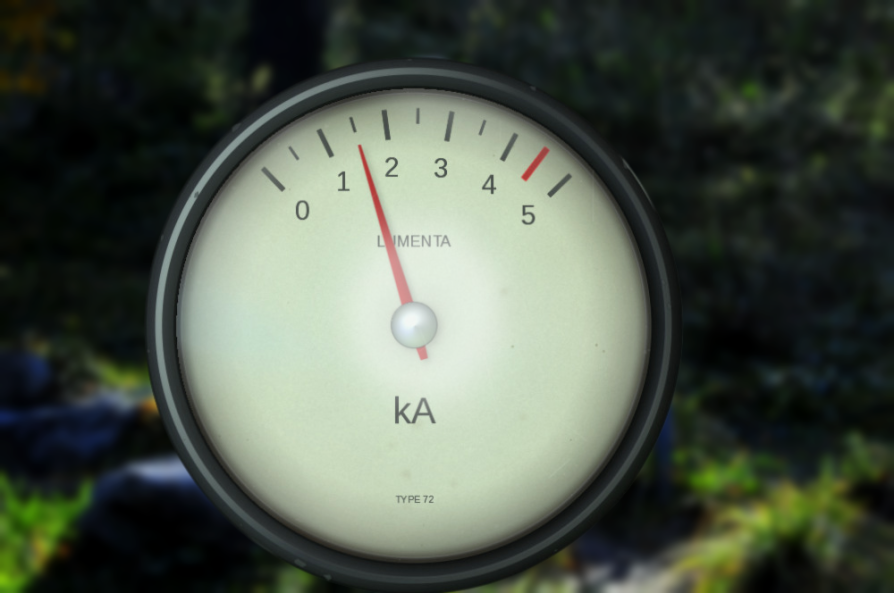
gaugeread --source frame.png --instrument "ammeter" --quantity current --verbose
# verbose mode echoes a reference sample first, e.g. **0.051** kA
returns **1.5** kA
